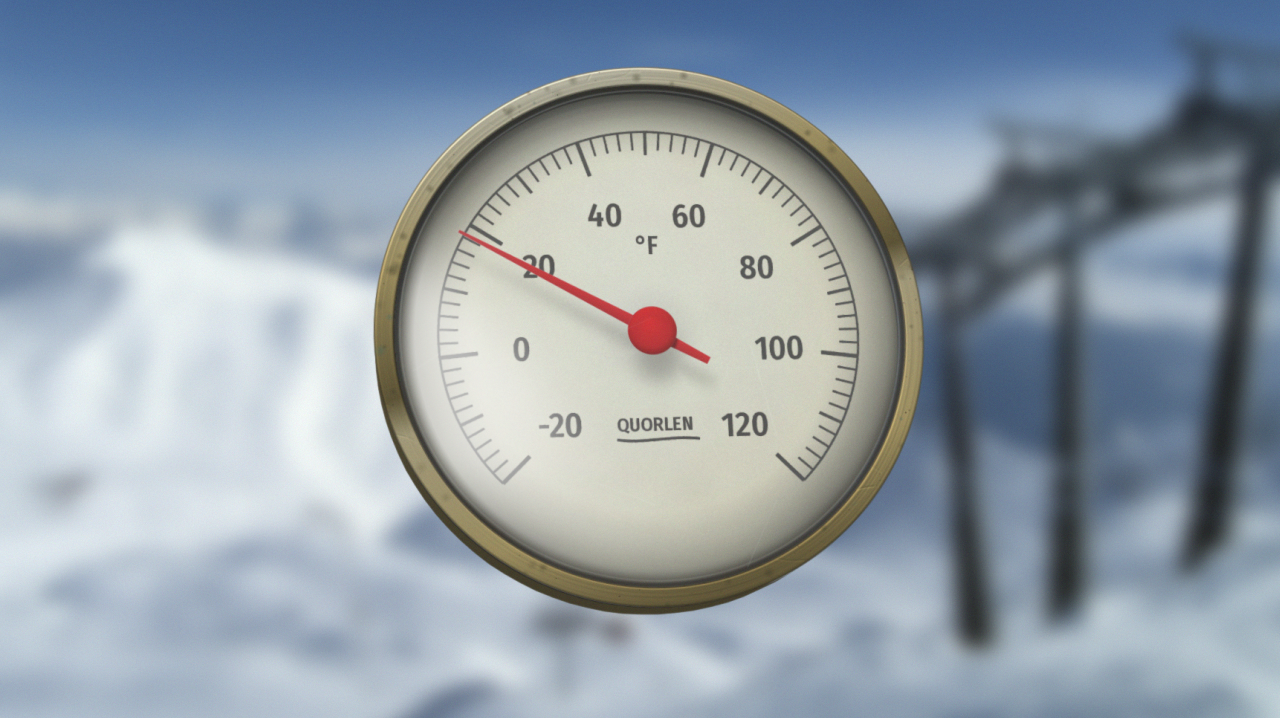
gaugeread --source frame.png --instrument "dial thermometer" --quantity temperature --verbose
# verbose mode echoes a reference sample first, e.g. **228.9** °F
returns **18** °F
